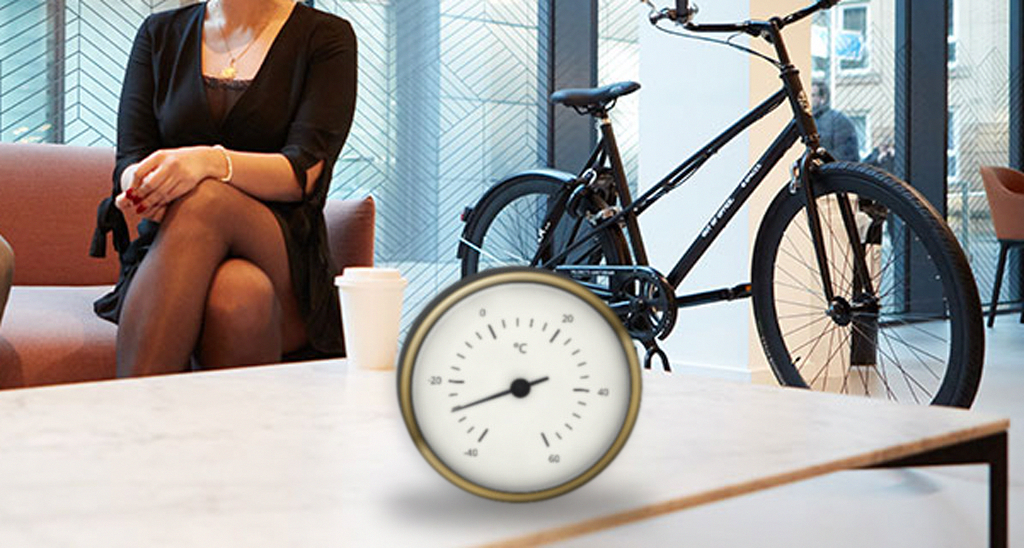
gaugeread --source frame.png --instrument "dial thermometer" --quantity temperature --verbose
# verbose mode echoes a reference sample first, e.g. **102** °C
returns **-28** °C
